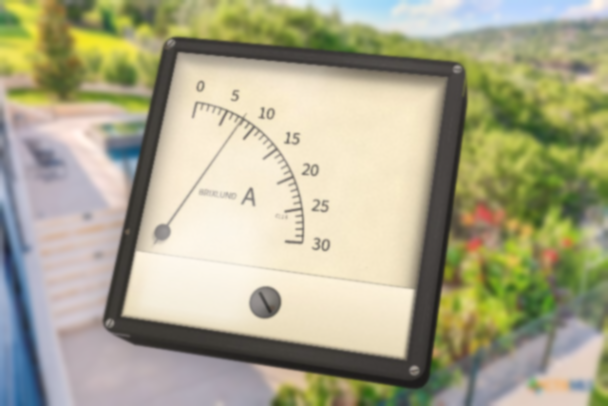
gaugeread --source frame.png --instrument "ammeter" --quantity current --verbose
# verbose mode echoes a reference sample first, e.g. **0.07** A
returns **8** A
